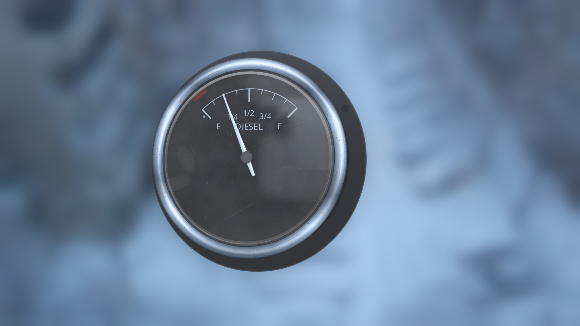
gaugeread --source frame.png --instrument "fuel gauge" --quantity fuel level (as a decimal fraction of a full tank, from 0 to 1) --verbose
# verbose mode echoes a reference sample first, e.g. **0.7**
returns **0.25**
